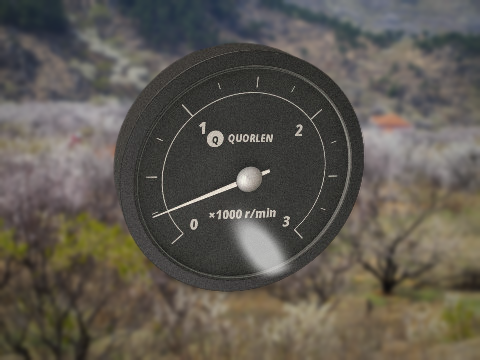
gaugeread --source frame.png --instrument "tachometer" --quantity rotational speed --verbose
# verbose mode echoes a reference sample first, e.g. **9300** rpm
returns **250** rpm
